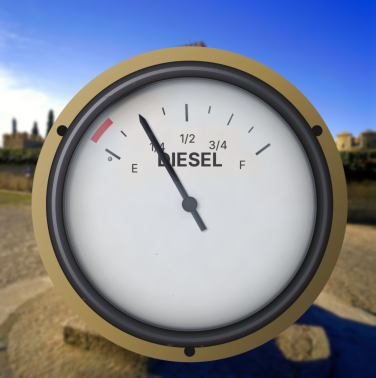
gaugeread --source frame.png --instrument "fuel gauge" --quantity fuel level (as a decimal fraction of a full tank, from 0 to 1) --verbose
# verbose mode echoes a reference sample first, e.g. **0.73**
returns **0.25**
